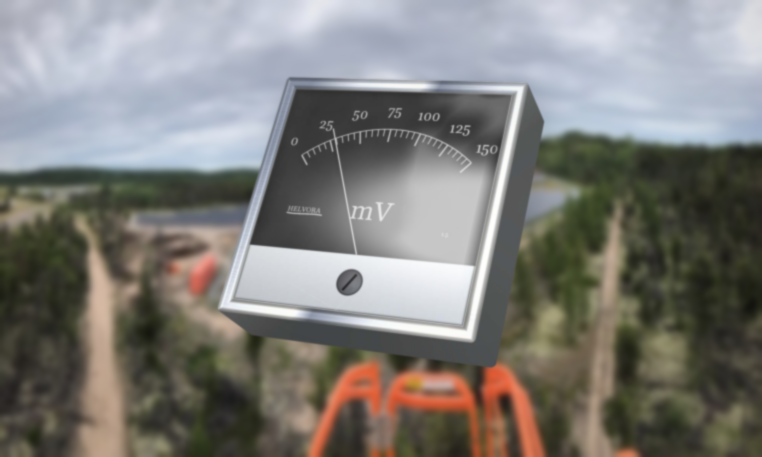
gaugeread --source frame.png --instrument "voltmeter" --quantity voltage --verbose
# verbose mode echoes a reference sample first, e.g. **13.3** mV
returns **30** mV
